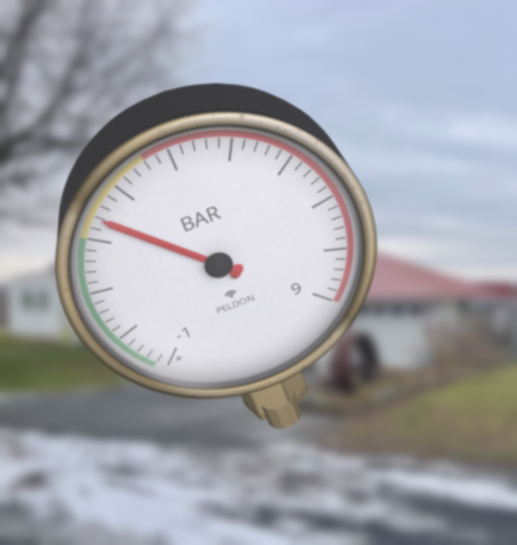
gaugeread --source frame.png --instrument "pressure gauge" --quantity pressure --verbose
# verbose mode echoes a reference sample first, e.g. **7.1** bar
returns **2.4** bar
